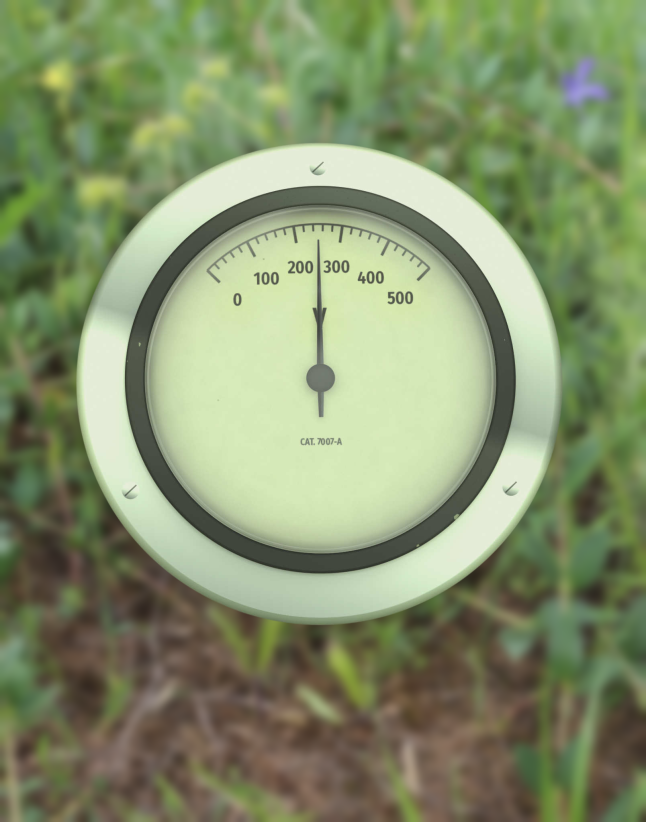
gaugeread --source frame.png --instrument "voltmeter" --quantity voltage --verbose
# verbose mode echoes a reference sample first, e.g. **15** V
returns **250** V
